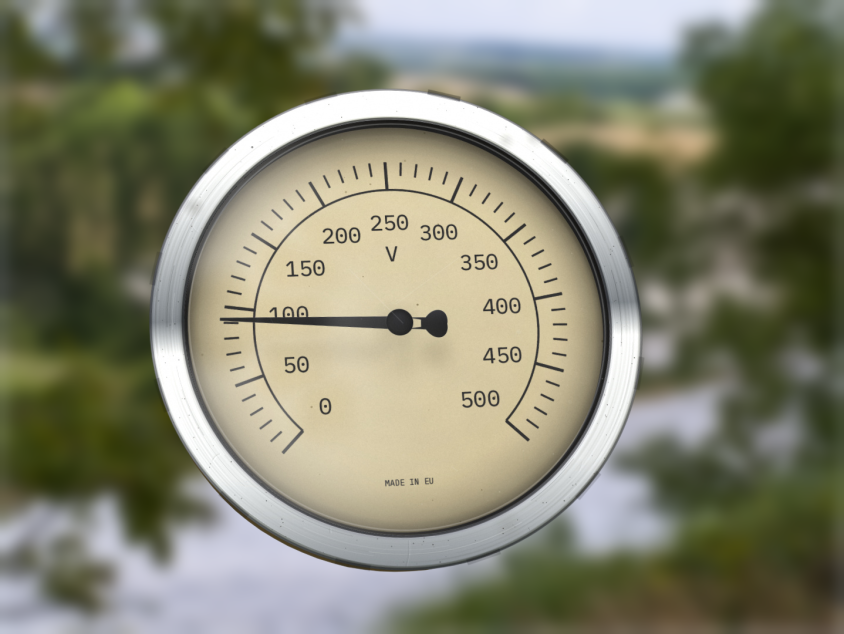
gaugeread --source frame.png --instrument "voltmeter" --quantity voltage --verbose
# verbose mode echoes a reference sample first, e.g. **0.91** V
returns **90** V
